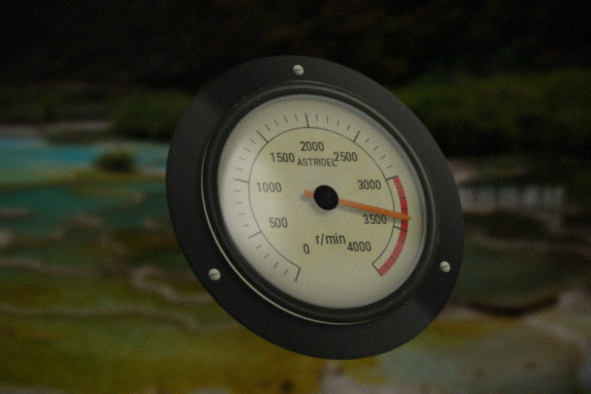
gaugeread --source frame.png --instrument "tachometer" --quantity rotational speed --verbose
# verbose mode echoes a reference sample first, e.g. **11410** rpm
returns **3400** rpm
